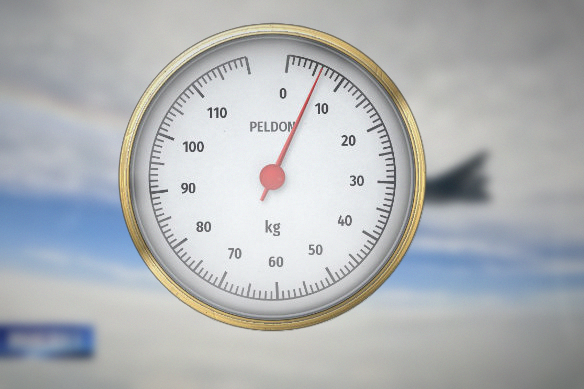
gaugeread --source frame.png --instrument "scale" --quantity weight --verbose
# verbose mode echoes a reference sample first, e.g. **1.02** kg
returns **6** kg
